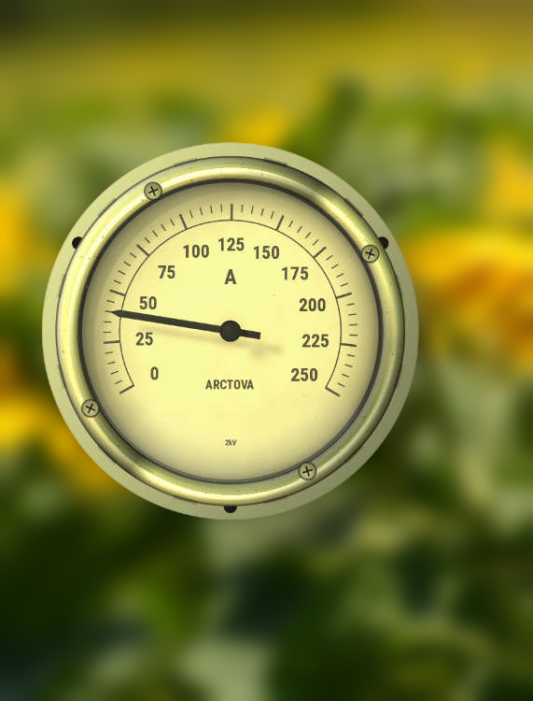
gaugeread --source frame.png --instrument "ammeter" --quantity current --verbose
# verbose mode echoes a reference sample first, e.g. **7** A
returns **40** A
